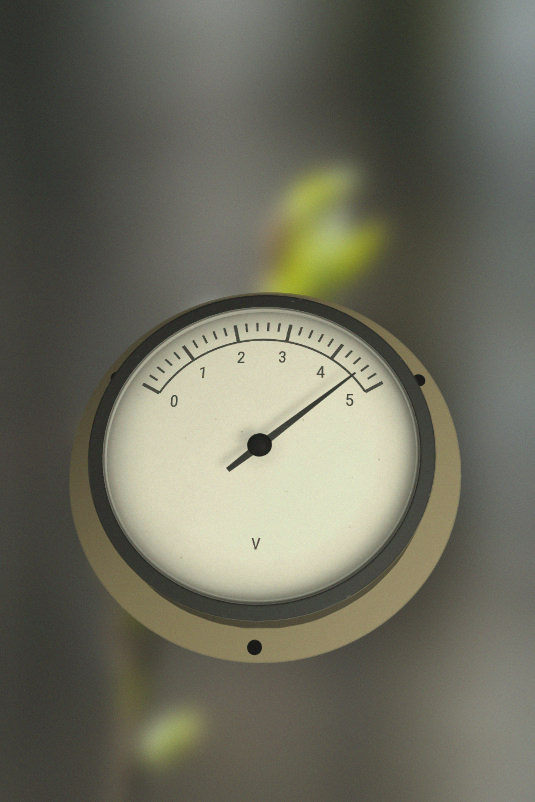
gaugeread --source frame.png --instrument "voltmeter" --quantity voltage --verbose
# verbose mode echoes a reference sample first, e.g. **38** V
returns **4.6** V
